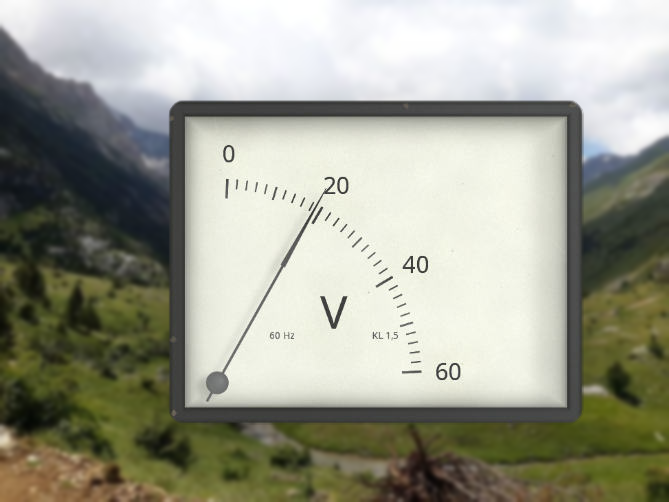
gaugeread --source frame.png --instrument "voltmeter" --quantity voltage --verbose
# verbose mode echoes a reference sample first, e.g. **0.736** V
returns **19** V
